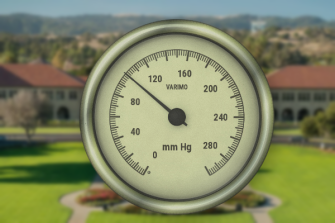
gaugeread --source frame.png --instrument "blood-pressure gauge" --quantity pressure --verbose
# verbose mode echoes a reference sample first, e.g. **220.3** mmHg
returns **100** mmHg
